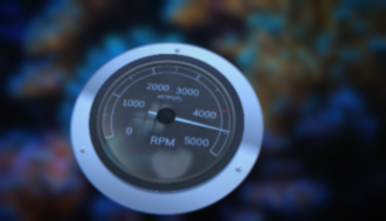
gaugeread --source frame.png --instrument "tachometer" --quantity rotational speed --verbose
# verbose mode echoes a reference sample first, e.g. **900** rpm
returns **4500** rpm
